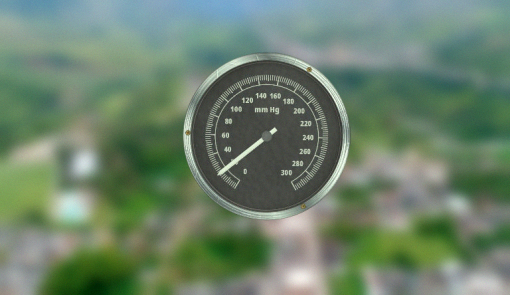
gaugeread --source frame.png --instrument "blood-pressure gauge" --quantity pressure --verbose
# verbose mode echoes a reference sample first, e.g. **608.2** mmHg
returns **20** mmHg
